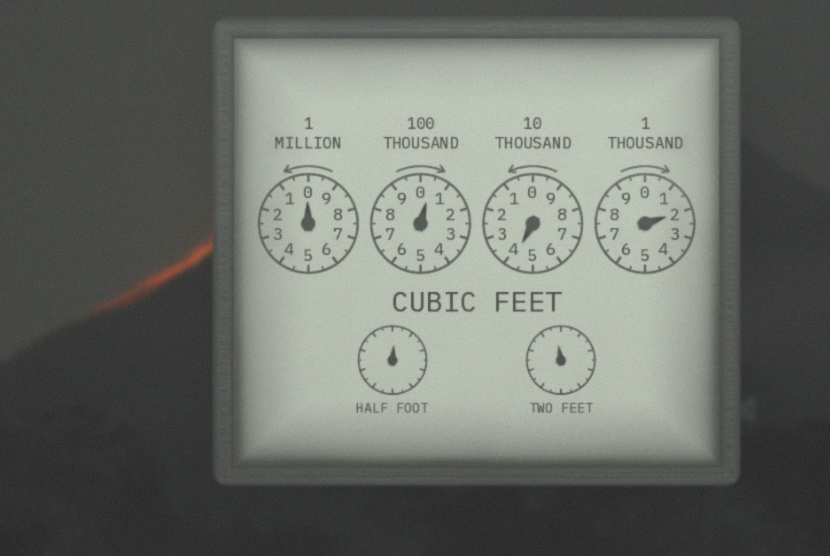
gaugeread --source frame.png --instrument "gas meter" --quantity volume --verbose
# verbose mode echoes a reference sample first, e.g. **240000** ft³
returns **4200** ft³
